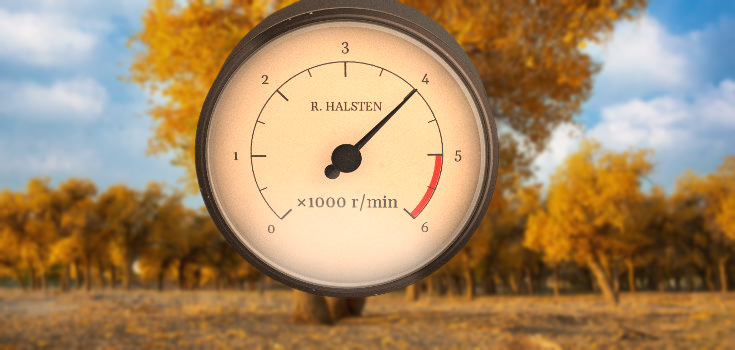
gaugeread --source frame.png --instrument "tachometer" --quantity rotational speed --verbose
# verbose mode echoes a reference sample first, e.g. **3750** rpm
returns **4000** rpm
